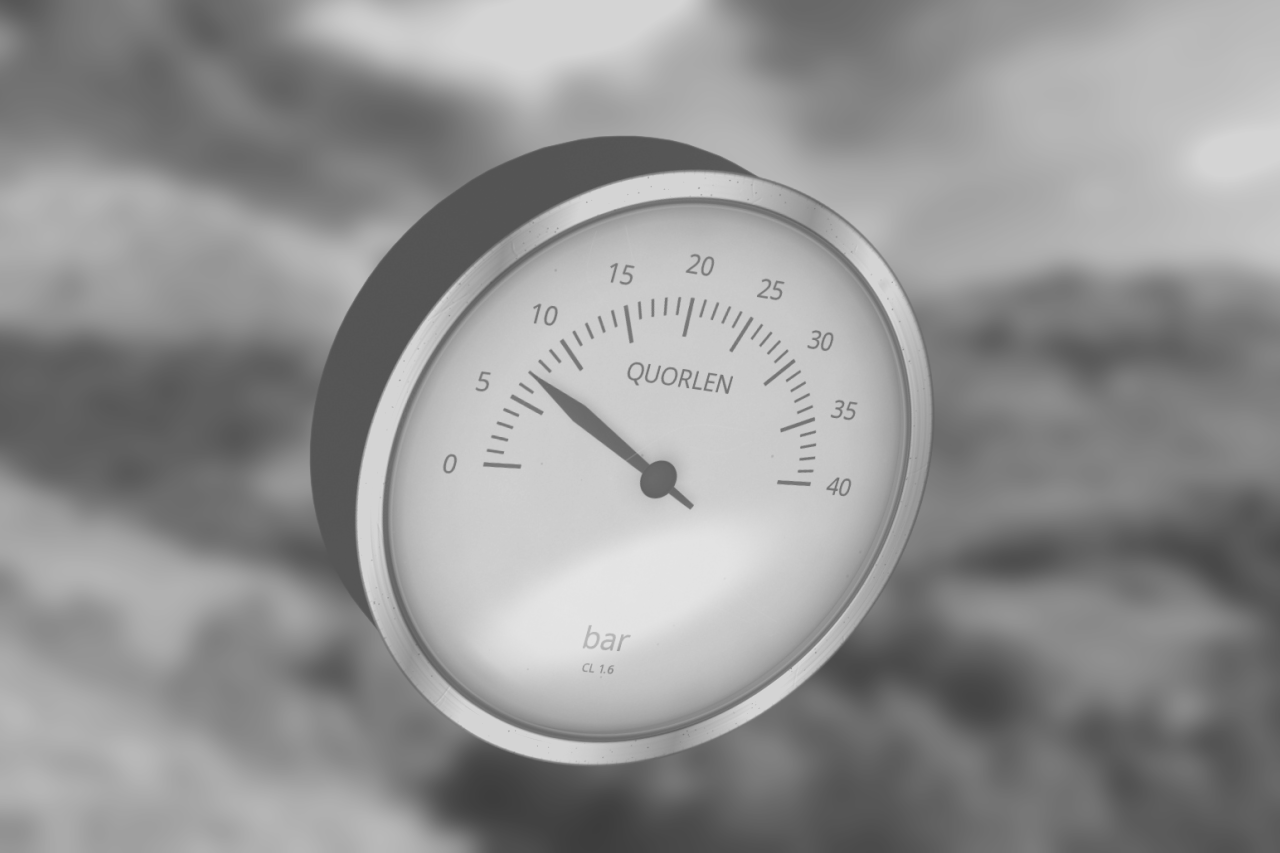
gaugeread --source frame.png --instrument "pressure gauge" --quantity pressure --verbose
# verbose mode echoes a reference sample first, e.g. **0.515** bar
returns **7** bar
